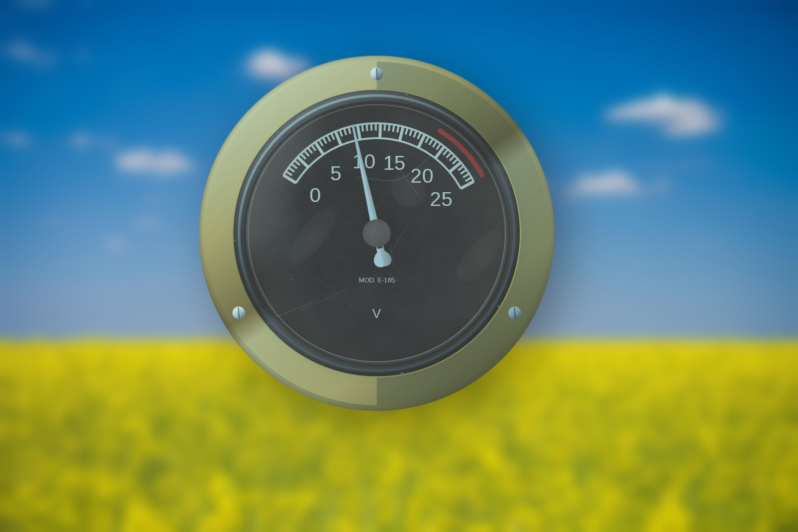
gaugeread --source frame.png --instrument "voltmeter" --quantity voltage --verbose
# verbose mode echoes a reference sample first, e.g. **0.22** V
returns **9.5** V
